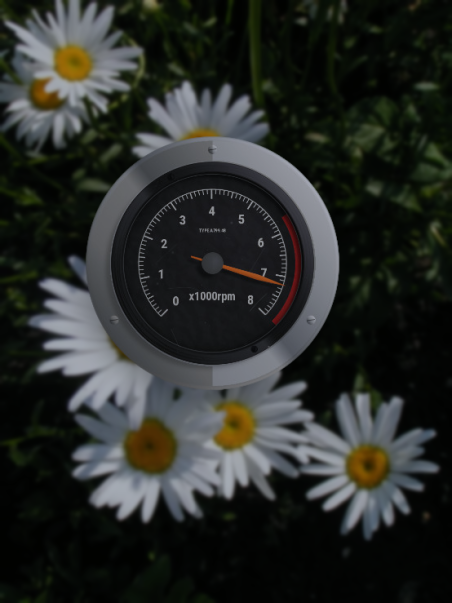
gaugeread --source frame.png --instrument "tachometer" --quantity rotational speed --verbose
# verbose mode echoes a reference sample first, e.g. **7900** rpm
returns **7200** rpm
